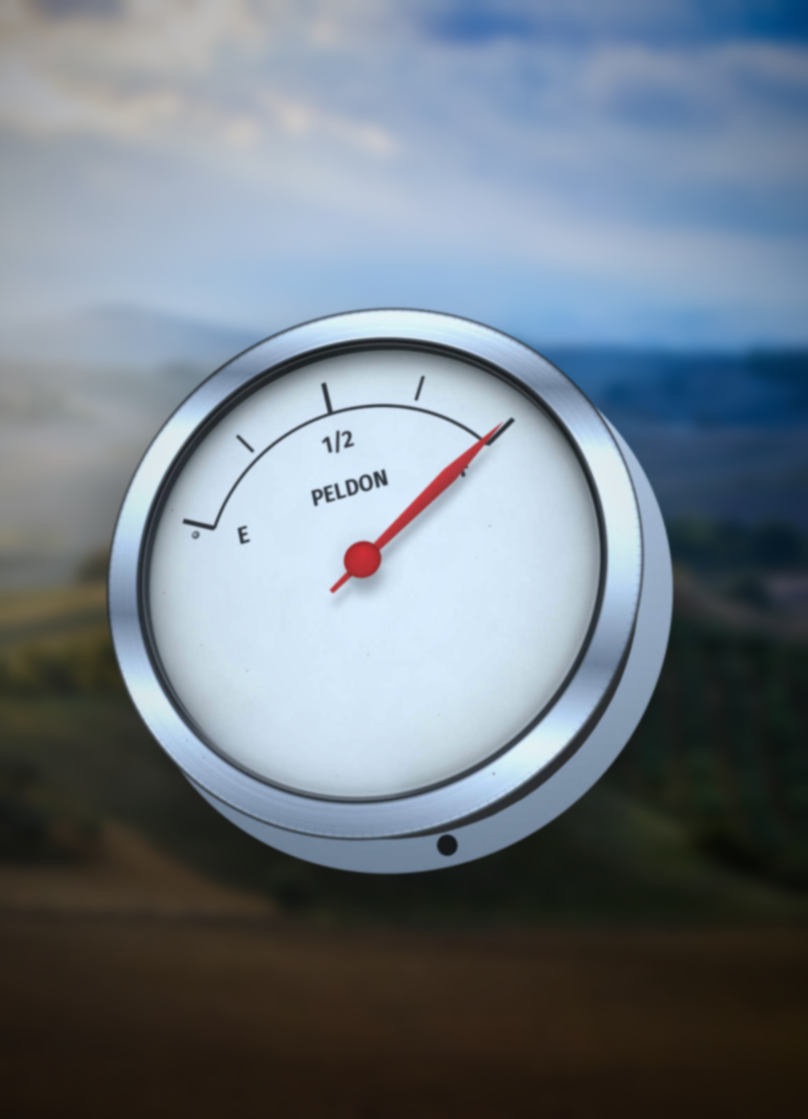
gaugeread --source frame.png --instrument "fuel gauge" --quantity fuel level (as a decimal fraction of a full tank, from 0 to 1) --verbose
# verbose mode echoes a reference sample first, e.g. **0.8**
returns **1**
